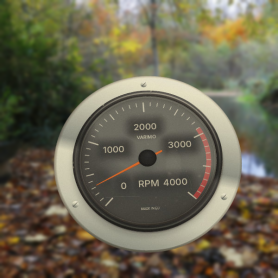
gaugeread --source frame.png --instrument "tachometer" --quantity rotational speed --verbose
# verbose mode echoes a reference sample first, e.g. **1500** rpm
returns **300** rpm
